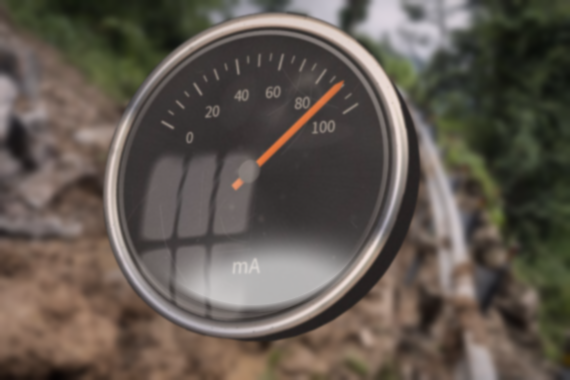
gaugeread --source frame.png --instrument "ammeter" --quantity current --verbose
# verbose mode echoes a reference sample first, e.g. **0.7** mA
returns **90** mA
